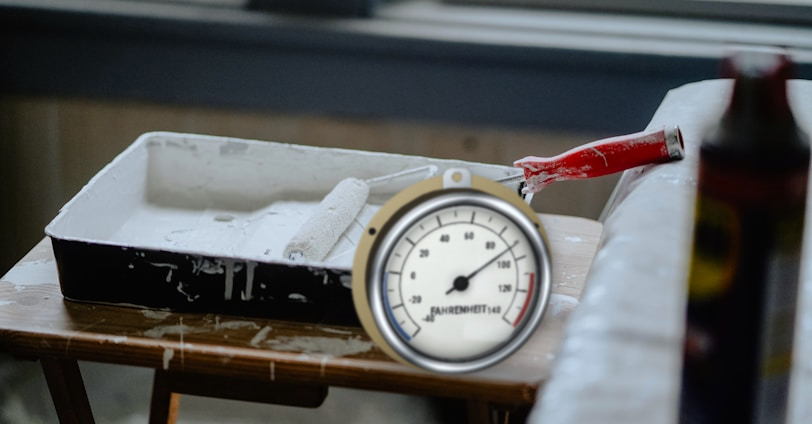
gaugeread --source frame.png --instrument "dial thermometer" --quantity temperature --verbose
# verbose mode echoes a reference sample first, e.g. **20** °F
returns **90** °F
